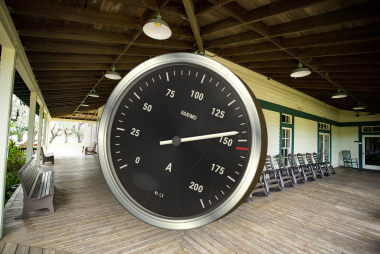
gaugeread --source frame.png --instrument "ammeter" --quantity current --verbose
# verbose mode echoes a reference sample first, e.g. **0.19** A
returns **145** A
